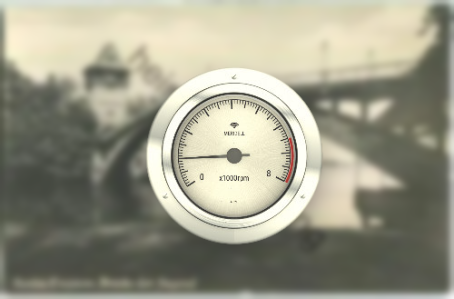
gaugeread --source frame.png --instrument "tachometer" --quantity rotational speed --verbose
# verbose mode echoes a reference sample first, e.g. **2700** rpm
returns **1000** rpm
